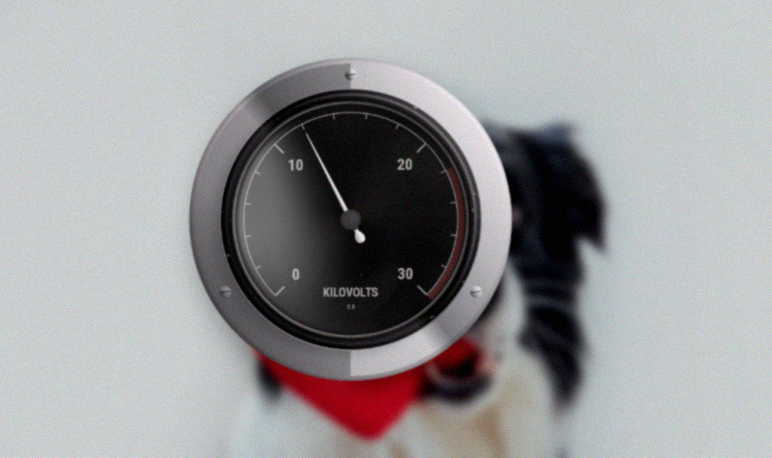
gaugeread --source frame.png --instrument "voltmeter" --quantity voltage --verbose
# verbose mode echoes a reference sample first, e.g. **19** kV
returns **12** kV
